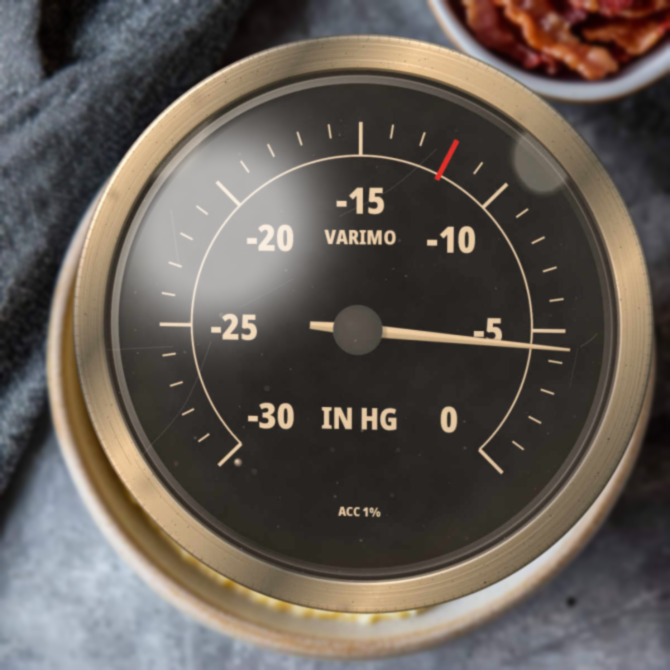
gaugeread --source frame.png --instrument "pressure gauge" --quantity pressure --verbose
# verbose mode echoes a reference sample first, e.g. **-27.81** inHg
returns **-4.5** inHg
